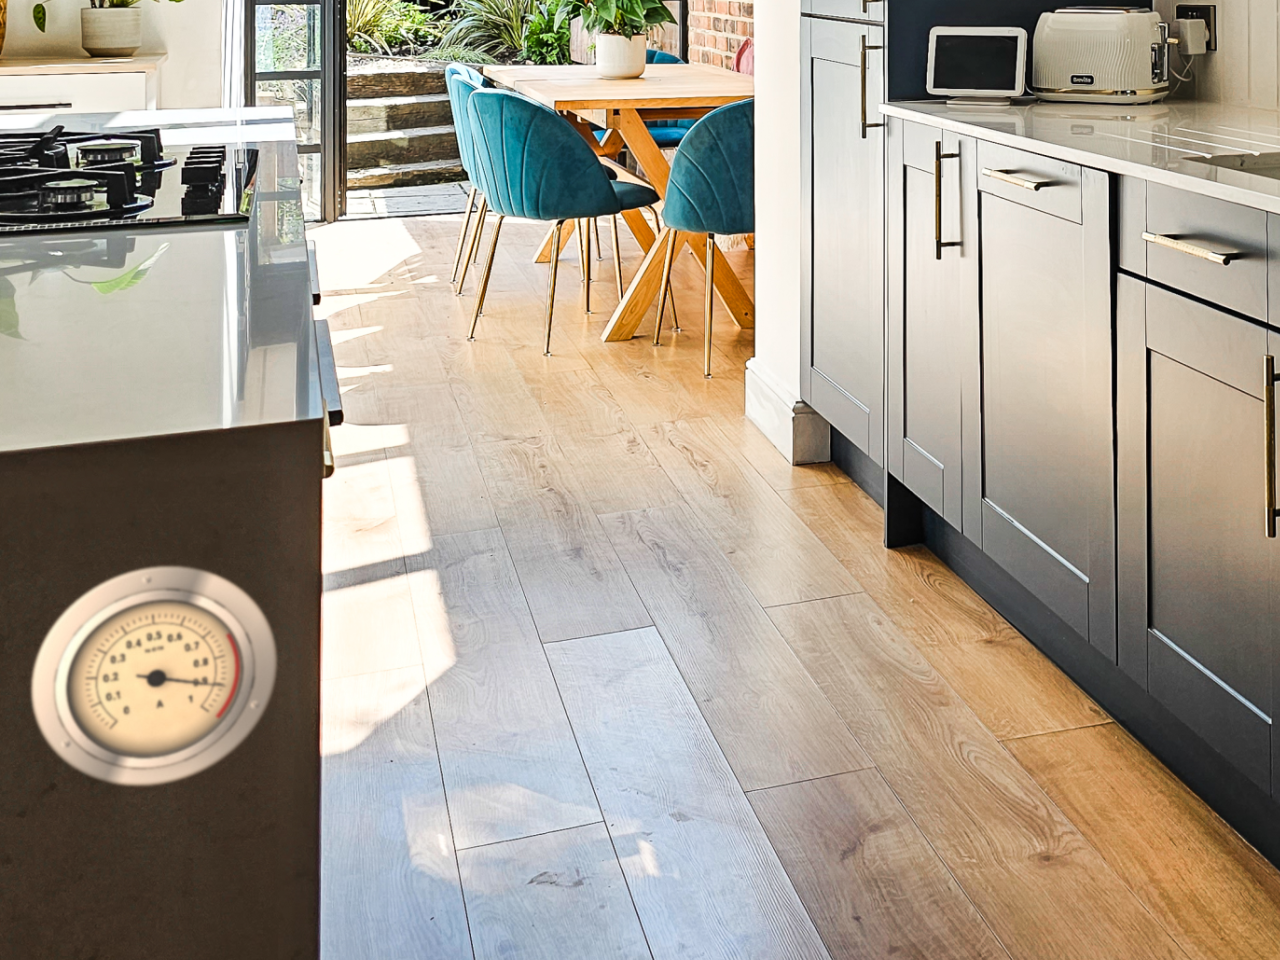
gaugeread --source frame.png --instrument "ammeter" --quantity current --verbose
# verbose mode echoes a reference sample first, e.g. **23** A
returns **0.9** A
